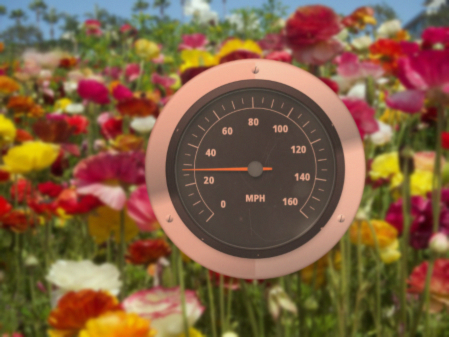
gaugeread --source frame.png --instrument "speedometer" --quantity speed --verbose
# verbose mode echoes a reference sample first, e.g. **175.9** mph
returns **27.5** mph
